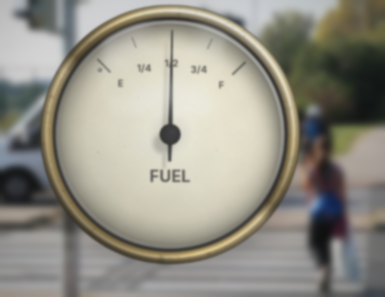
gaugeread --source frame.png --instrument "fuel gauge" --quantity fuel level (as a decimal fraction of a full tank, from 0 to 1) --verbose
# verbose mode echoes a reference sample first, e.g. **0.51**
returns **0.5**
